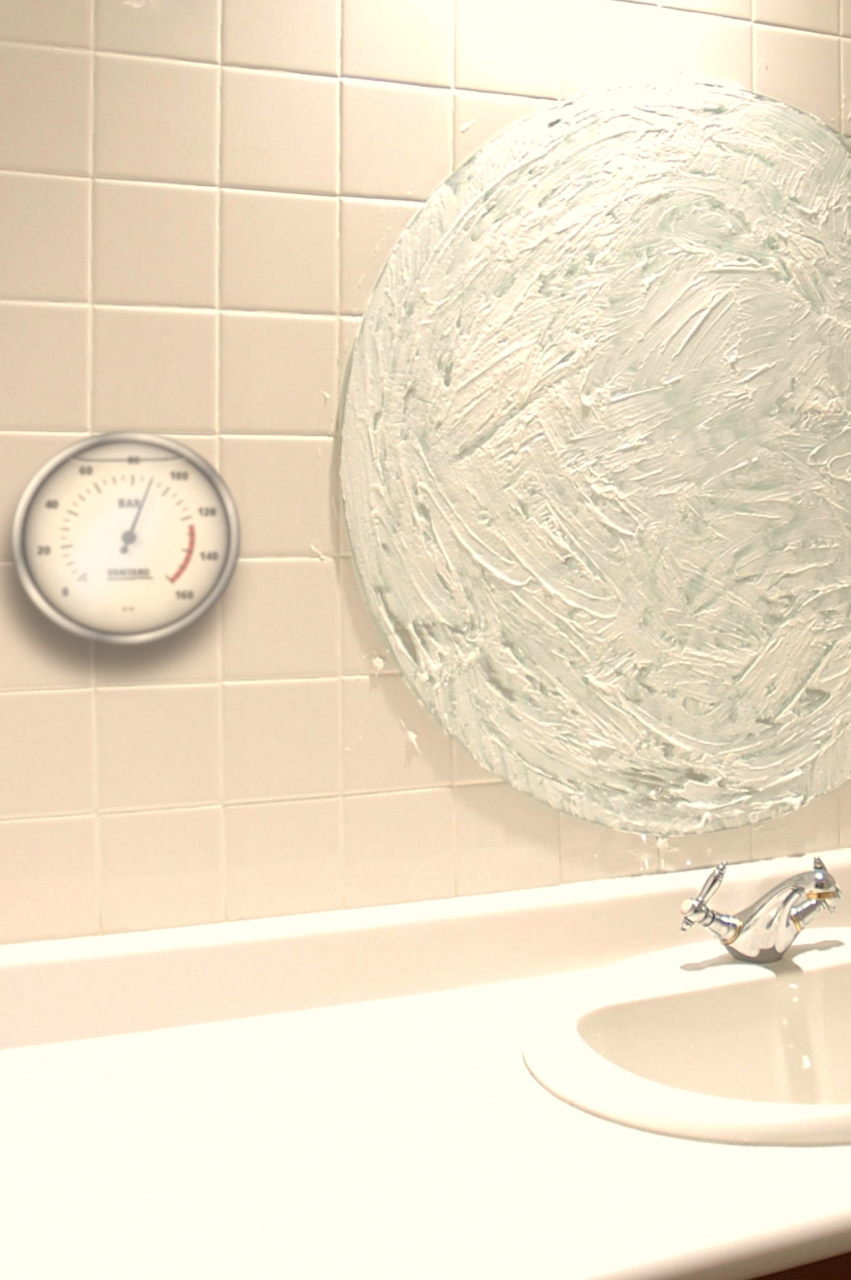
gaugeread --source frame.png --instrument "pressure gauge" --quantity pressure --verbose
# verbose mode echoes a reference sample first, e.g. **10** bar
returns **90** bar
